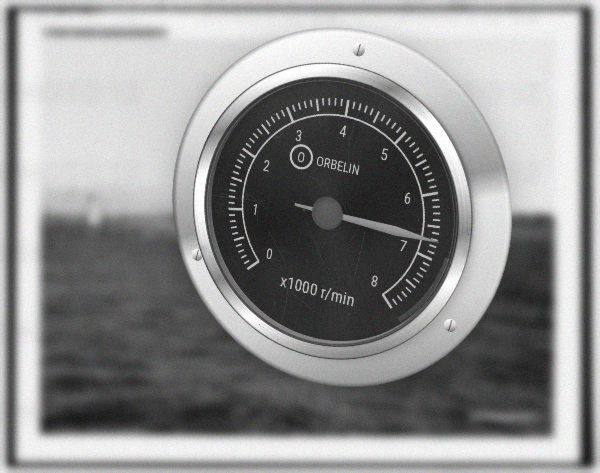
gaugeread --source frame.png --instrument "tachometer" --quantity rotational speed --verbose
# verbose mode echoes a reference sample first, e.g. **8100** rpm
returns **6700** rpm
